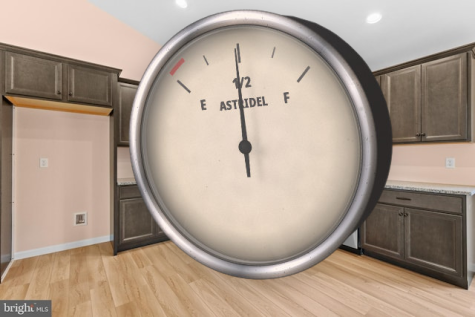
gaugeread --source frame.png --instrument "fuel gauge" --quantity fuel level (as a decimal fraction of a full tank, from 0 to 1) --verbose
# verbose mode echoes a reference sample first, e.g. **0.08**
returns **0.5**
